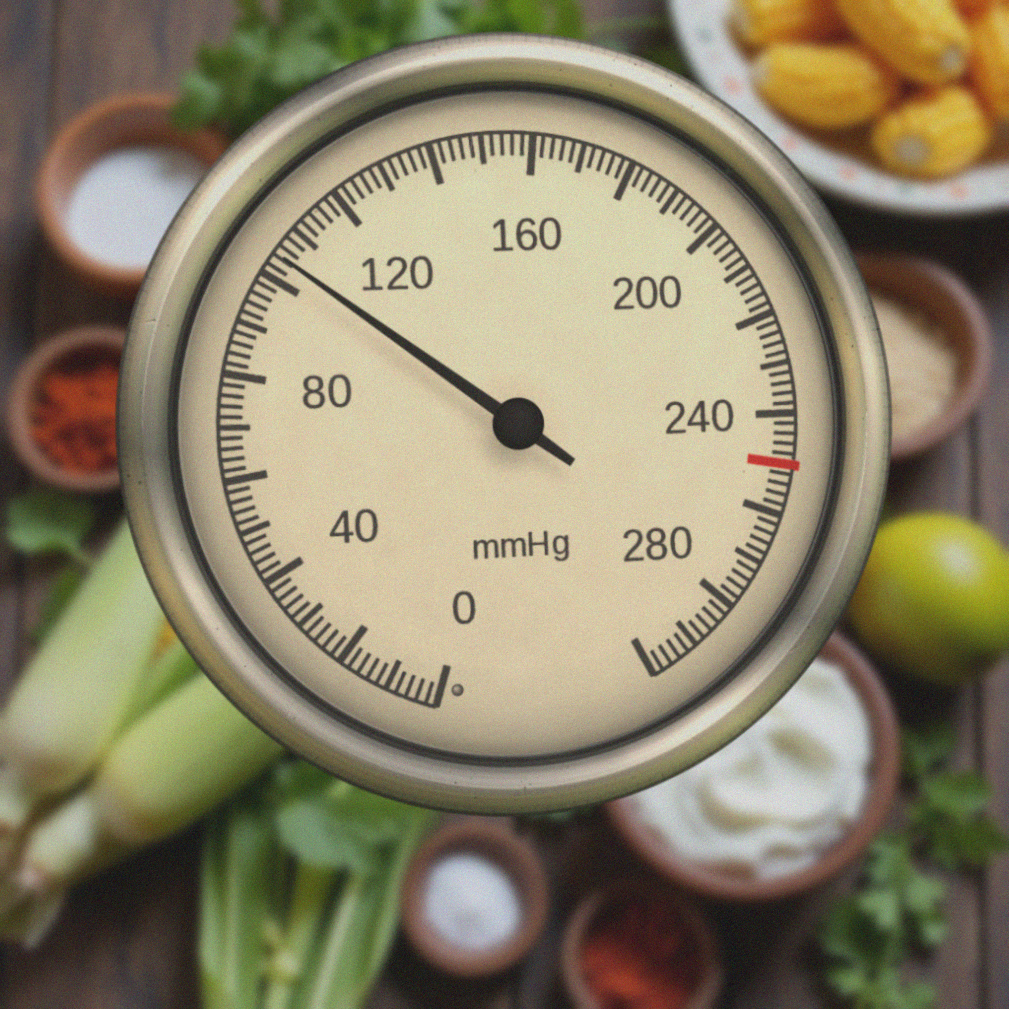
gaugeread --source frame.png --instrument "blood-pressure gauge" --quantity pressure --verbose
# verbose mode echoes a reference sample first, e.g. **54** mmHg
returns **104** mmHg
